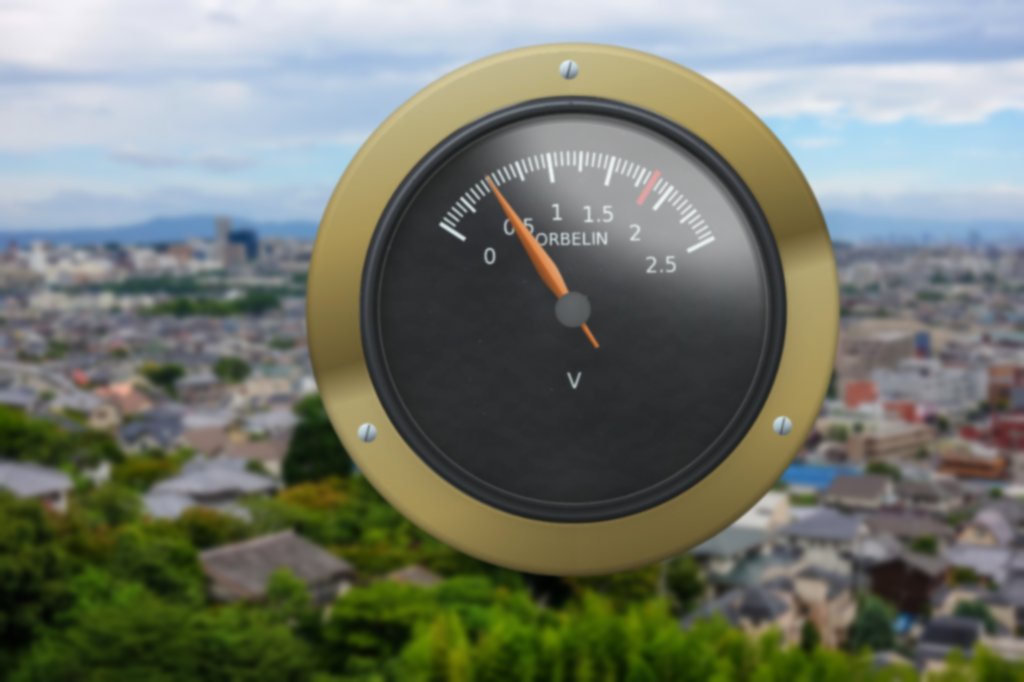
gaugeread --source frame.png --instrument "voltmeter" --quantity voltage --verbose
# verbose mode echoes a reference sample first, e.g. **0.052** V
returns **0.5** V
